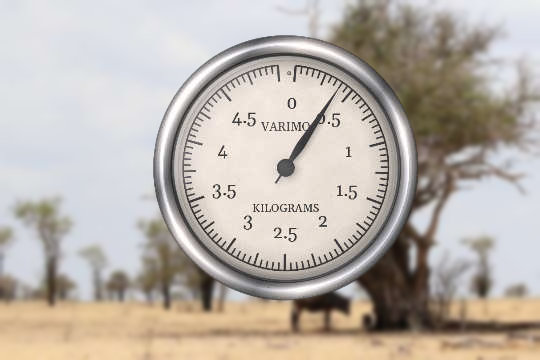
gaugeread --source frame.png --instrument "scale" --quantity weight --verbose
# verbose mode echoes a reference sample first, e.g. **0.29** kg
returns **0.4** kg
